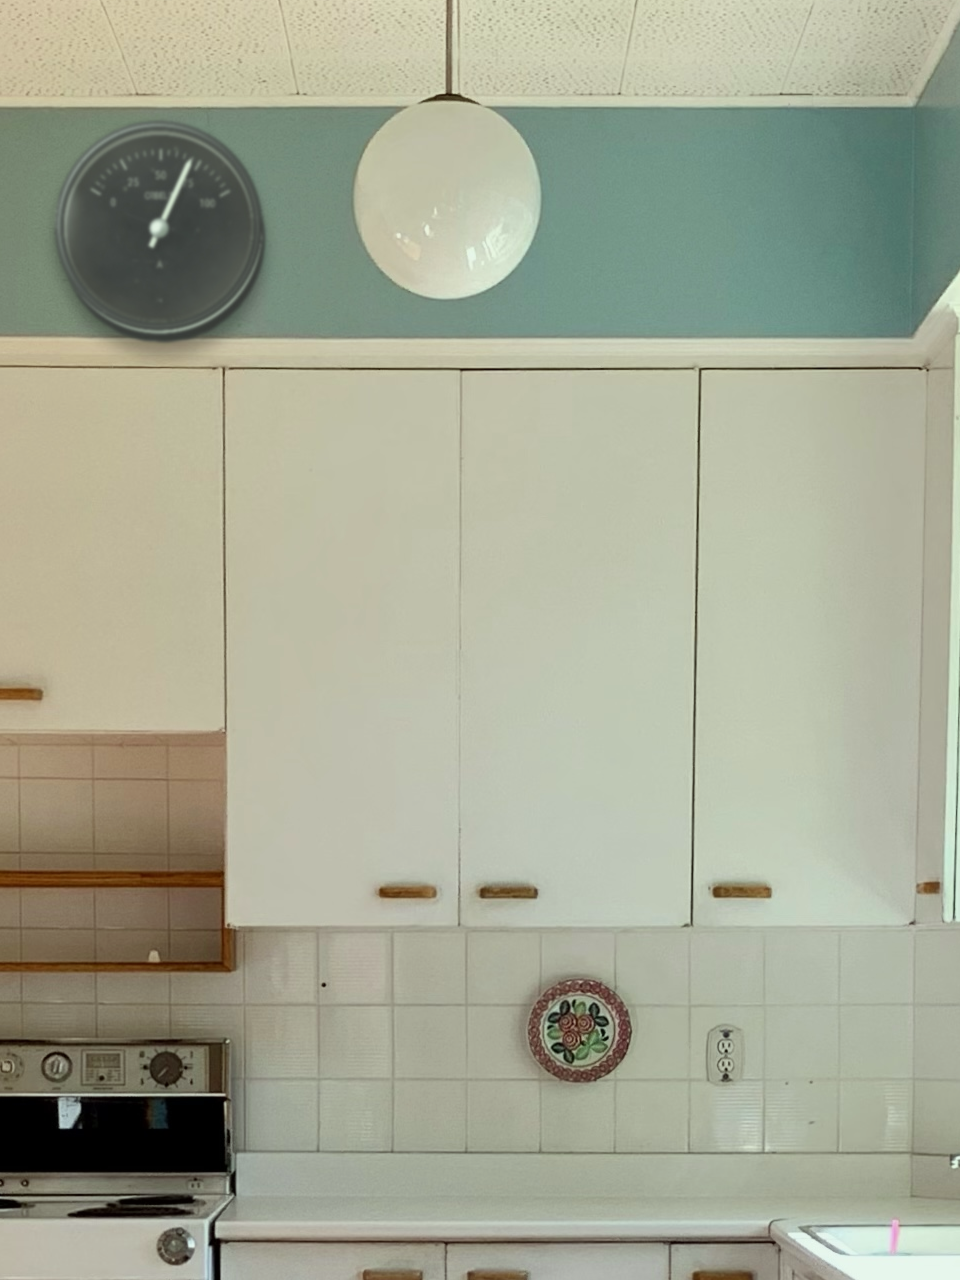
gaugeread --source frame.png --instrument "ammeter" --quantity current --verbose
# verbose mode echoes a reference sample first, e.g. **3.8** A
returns **70** A
